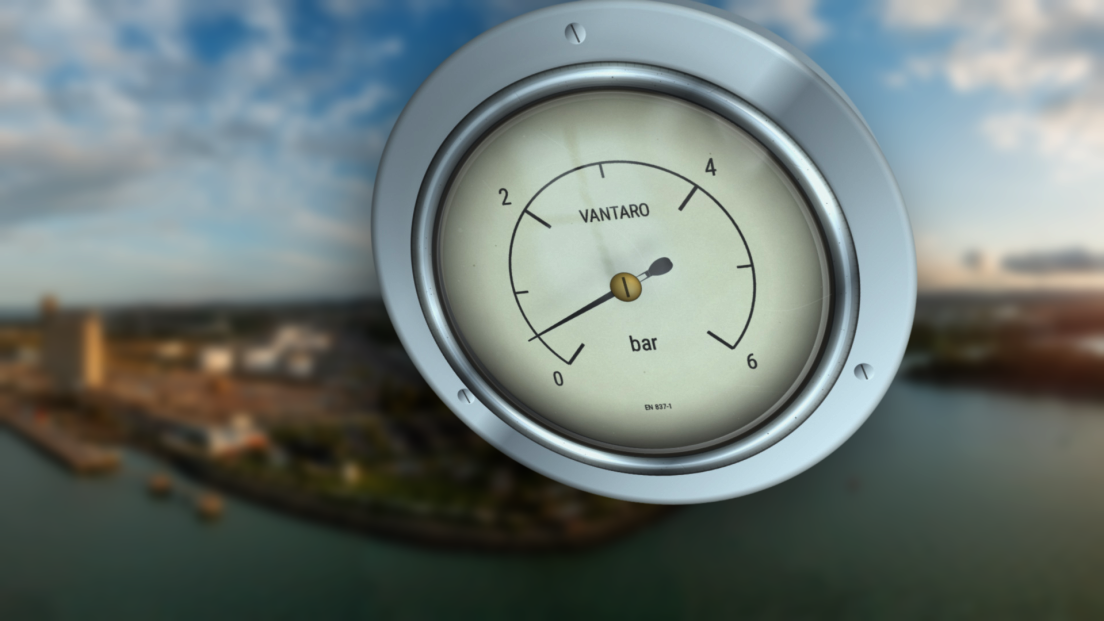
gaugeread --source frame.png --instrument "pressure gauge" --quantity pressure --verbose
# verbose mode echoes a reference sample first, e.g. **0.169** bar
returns **0.5** bar
